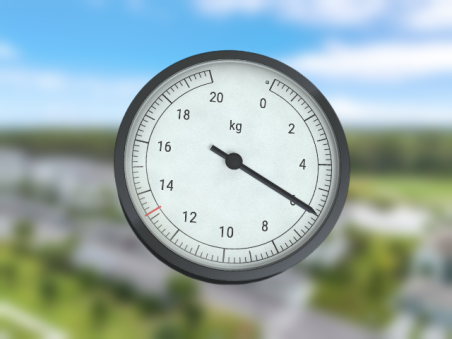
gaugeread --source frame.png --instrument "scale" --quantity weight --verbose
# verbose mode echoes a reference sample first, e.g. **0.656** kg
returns **6** kg
